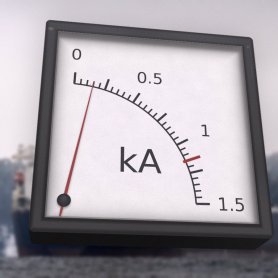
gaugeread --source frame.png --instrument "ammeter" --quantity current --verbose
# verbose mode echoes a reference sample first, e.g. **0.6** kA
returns **0.15** kA
